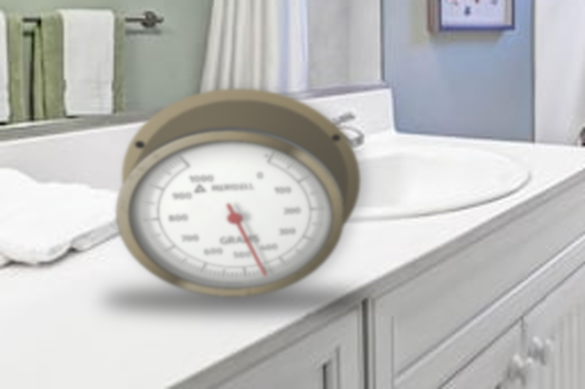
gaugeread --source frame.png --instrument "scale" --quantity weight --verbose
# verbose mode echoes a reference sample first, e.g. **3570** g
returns **450** g
